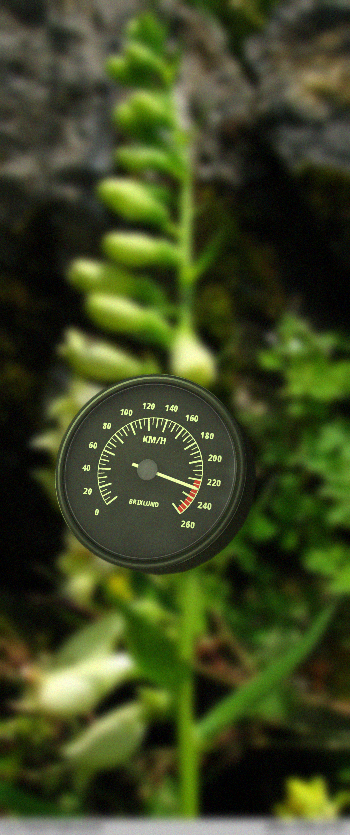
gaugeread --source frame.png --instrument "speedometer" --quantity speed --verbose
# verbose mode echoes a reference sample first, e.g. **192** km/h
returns **230** km/h
